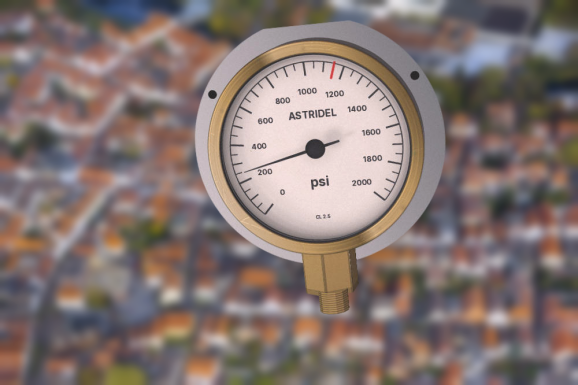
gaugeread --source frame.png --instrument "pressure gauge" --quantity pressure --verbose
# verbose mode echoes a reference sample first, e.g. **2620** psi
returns **250** psi
